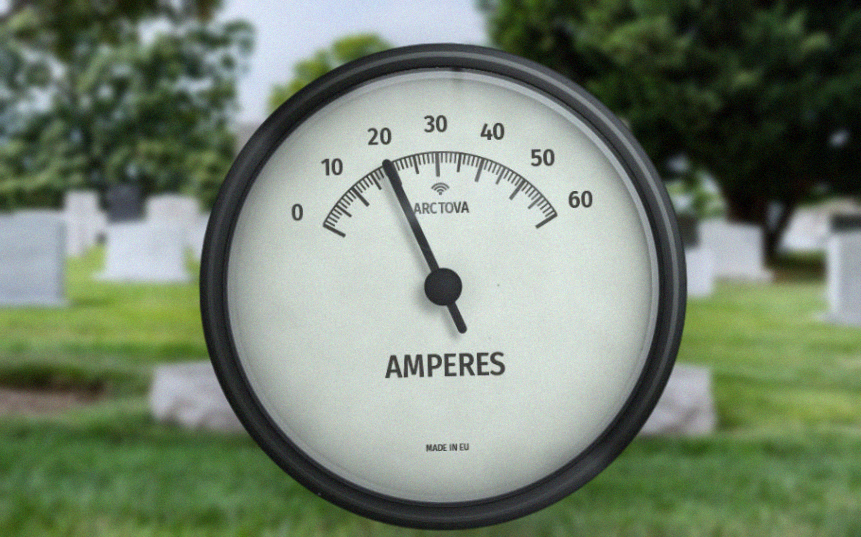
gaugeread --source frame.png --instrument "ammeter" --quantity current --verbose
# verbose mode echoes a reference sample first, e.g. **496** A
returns **19** A
